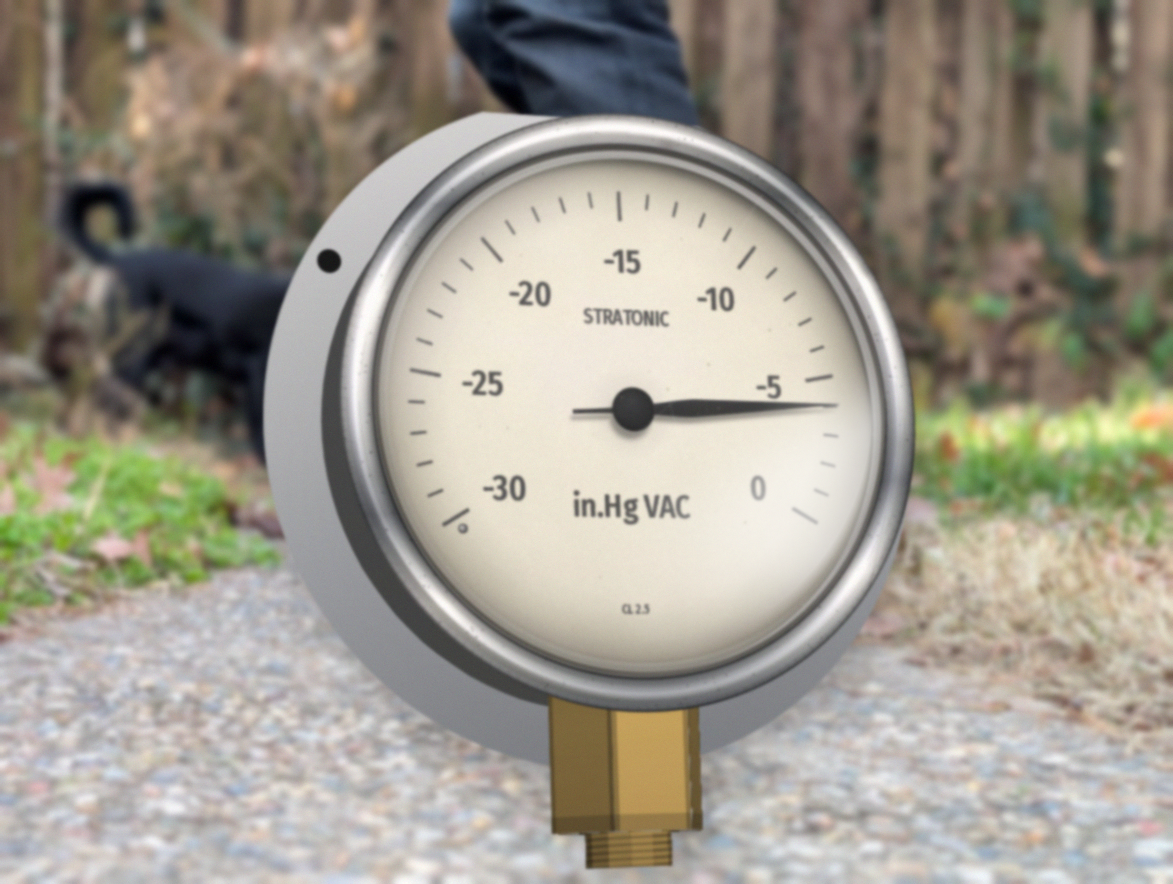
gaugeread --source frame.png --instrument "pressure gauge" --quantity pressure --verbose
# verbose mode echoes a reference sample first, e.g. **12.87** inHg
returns **-4** inHg
